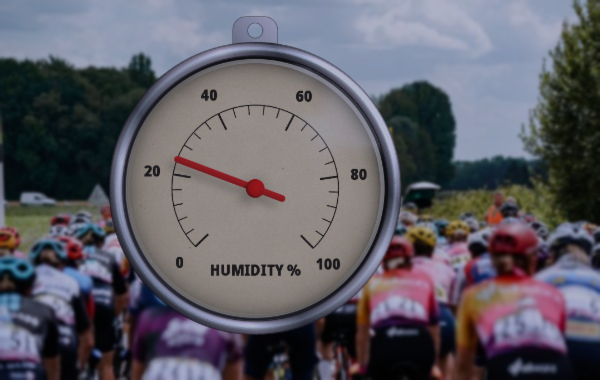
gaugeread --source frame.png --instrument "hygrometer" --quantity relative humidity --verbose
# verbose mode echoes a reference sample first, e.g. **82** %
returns **24** %
